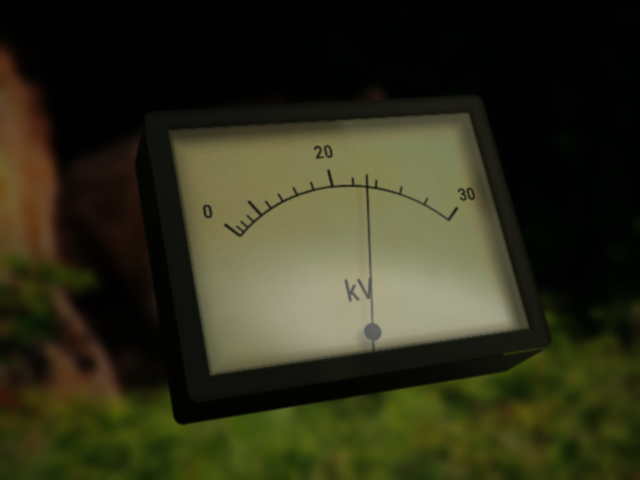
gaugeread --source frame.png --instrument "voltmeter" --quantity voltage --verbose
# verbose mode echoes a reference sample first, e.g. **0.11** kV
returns **23** kV
